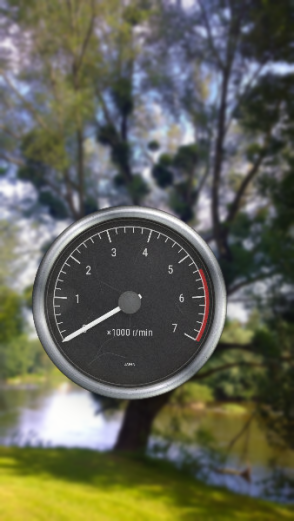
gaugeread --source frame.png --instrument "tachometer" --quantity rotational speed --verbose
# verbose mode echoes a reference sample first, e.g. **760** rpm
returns **0** rpm
